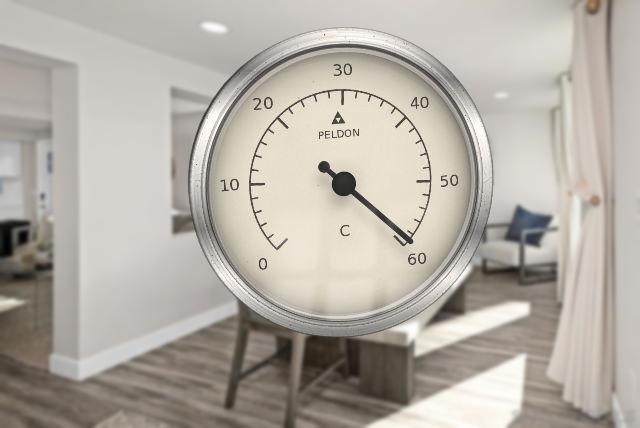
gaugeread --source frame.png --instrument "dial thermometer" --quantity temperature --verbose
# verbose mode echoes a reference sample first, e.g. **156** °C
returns **59** °C
